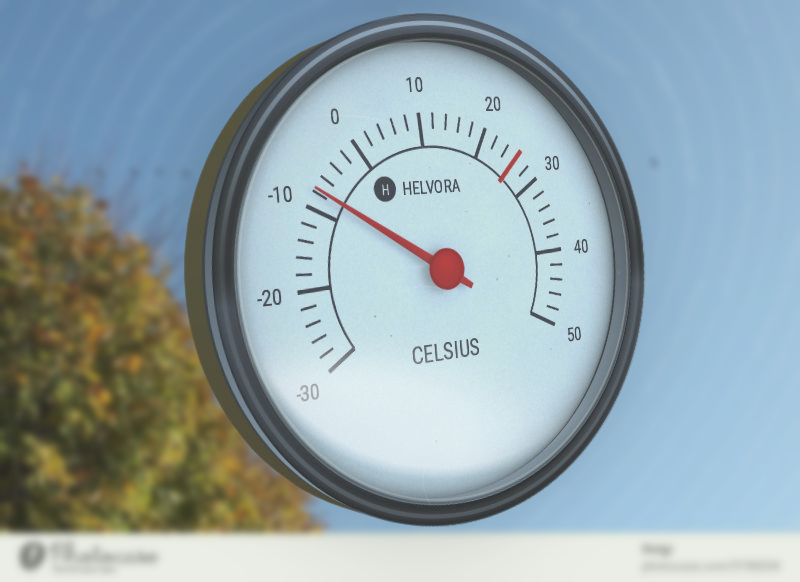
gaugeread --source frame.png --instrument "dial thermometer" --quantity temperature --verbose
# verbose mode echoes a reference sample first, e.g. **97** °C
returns **-8** °C
